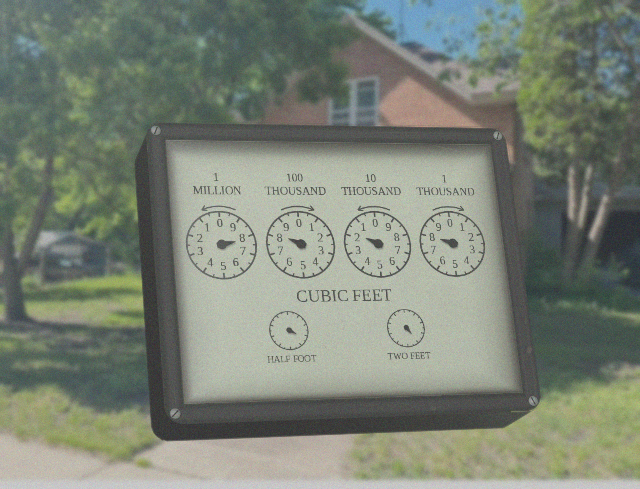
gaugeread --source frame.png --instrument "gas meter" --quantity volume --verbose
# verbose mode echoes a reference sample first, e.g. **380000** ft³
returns **781800** ft³
